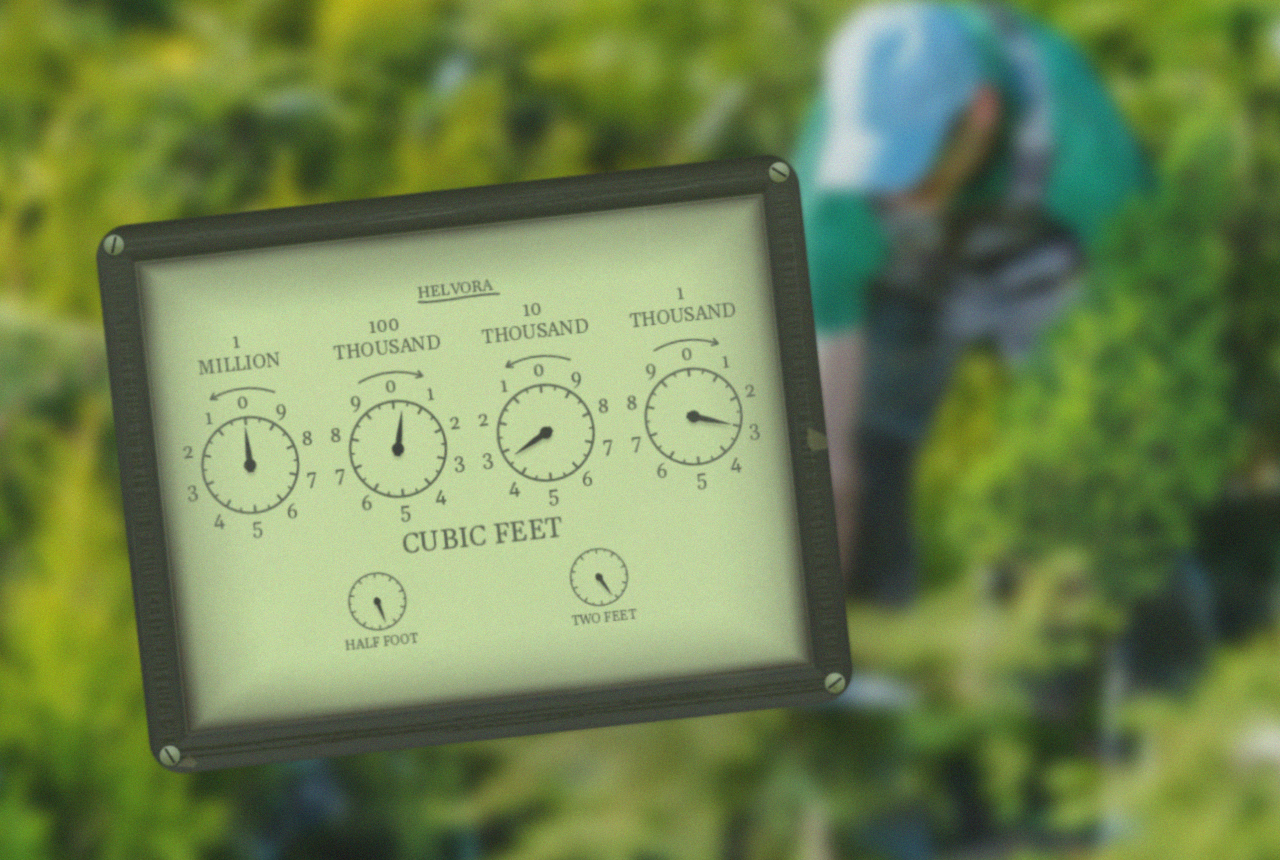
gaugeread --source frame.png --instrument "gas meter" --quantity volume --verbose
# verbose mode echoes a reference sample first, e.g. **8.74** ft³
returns **3300** ft³
